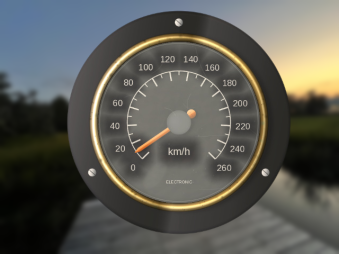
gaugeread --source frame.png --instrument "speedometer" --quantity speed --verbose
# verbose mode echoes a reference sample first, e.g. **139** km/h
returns **10** km/h
